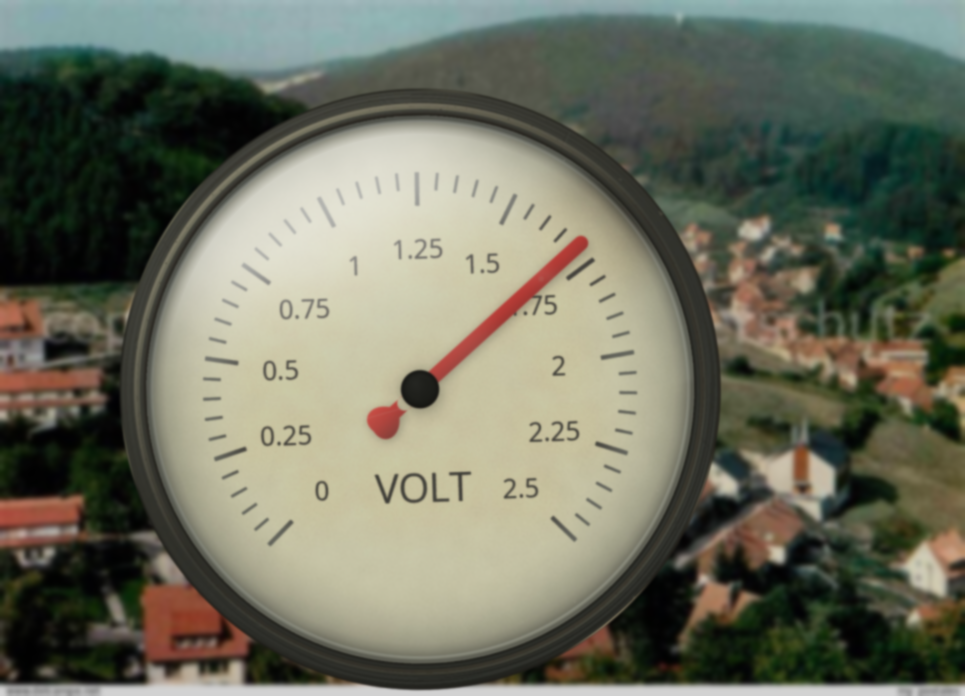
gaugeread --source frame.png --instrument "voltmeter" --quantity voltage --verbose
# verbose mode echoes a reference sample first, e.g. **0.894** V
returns **1.7** V
